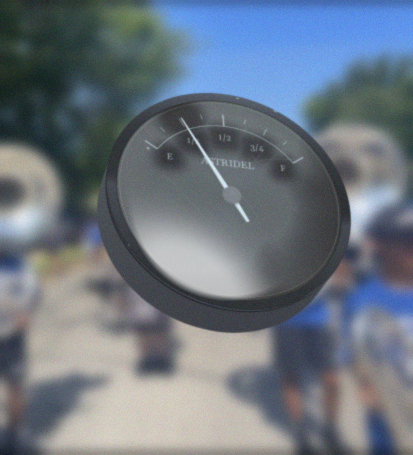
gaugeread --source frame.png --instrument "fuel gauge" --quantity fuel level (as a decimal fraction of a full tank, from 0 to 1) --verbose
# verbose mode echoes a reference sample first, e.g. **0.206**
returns **0.25**
